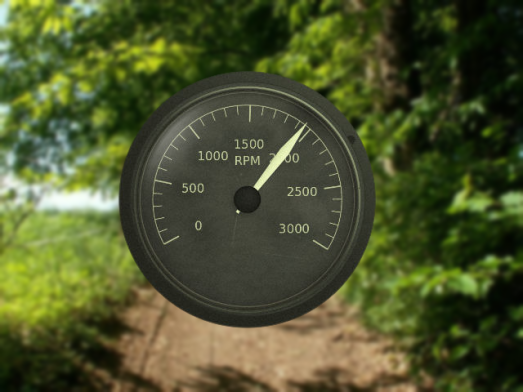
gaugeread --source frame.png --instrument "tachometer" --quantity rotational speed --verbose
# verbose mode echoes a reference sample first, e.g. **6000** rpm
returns **1950** rpm
